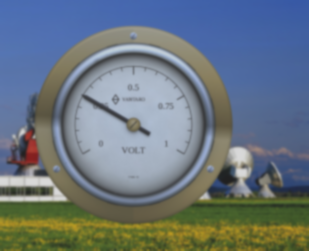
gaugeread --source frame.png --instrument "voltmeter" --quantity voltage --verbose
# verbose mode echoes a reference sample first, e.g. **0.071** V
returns **0.25** V
